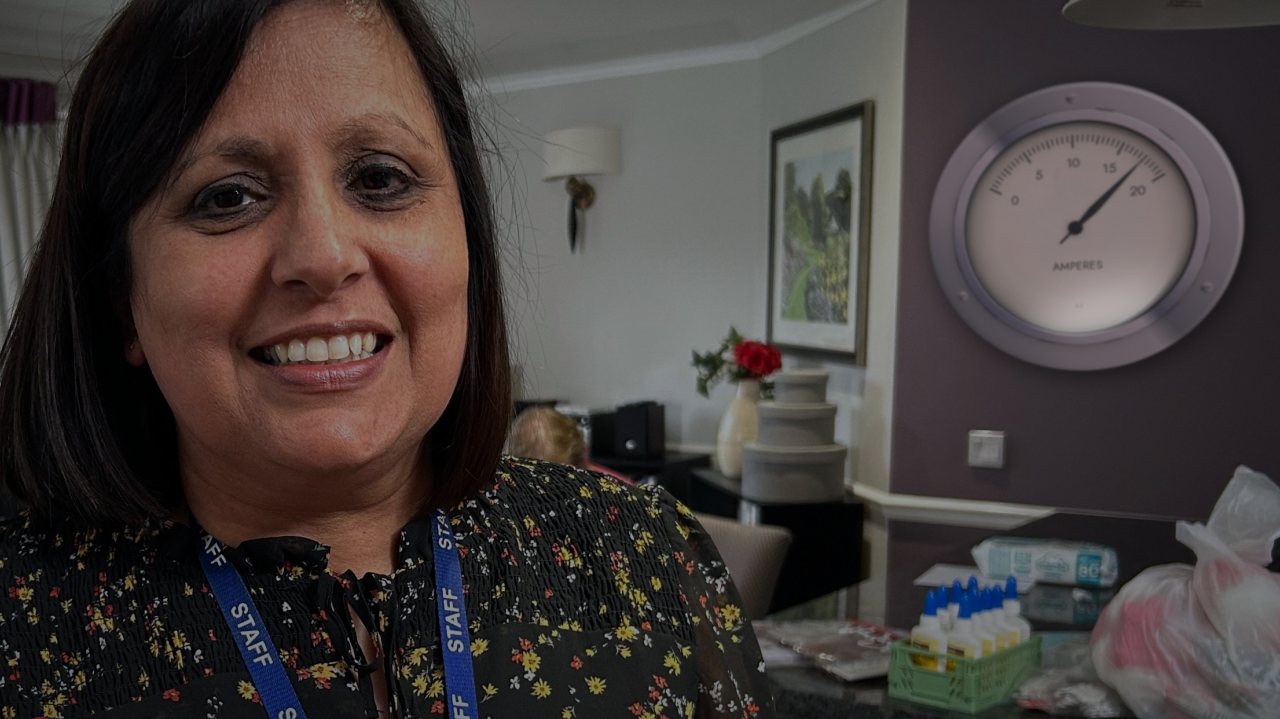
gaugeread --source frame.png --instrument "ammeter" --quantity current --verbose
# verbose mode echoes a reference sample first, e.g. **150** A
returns **17.5** A
